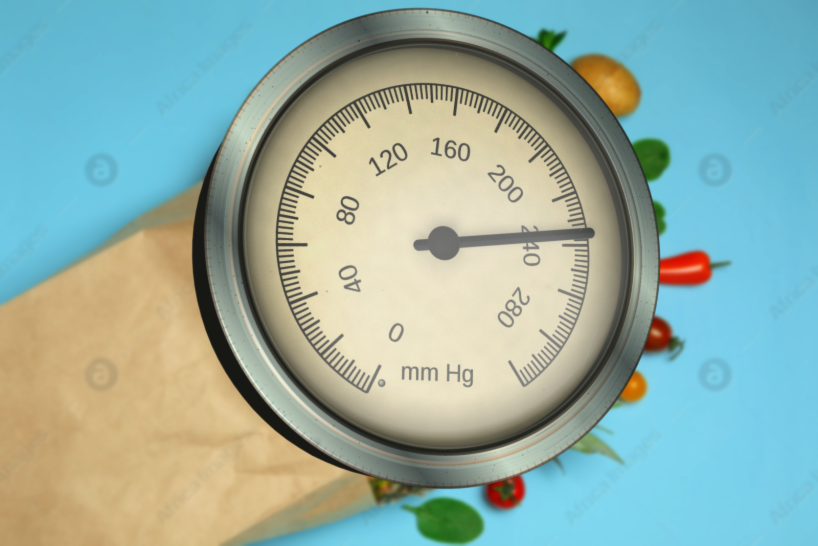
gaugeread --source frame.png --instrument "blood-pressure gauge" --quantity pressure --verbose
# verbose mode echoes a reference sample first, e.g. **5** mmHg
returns **236** mmHg
